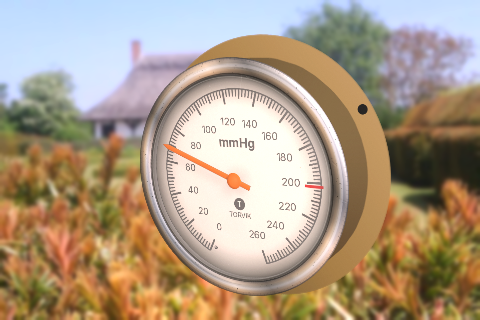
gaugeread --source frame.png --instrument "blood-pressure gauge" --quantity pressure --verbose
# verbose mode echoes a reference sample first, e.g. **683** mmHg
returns **70** mmHg
